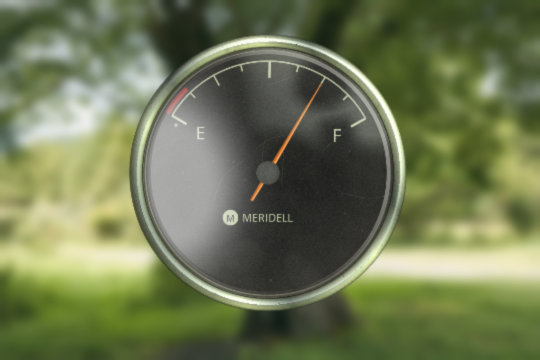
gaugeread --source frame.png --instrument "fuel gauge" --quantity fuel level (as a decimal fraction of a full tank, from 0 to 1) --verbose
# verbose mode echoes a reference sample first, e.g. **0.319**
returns **0.75**
